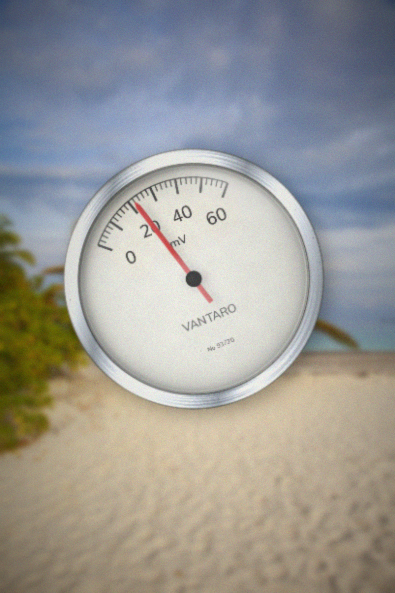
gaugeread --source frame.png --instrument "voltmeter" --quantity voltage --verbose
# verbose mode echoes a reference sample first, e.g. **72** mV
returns **22** mV
